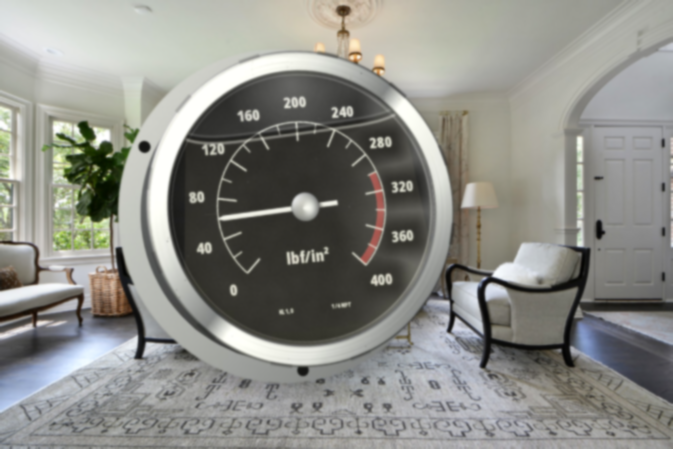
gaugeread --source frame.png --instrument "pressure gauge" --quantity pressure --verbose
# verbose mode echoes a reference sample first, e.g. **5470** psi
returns **60** psi
